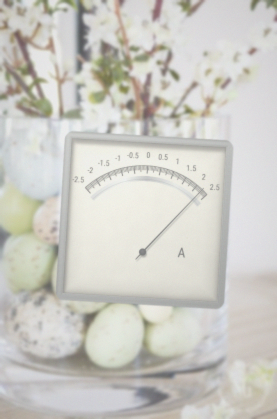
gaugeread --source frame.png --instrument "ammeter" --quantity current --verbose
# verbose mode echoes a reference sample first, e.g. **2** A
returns **2.25** A
